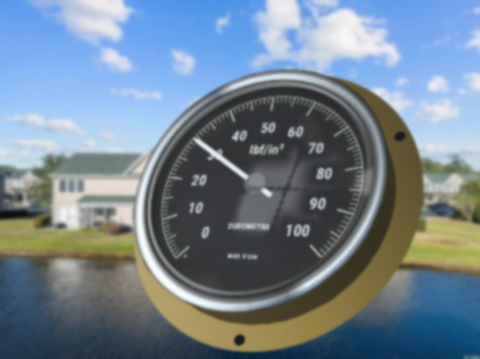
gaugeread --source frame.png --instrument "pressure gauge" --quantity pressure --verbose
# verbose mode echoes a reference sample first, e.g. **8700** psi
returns **30** psi
